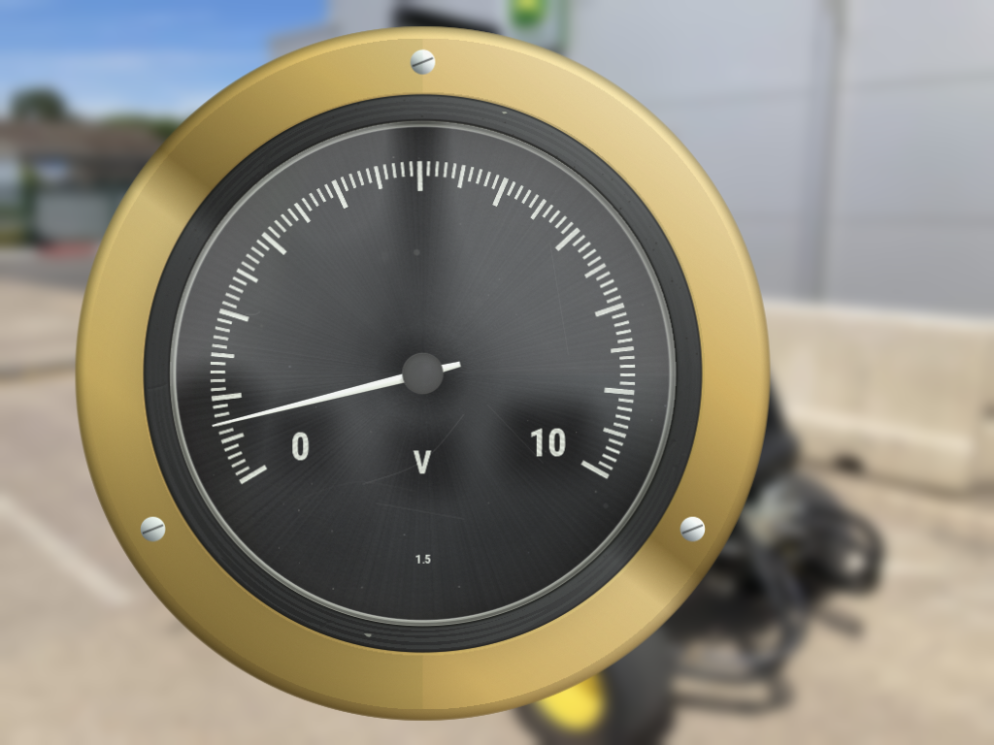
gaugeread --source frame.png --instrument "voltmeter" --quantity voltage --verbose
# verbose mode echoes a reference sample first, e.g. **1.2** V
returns **0.7** V
